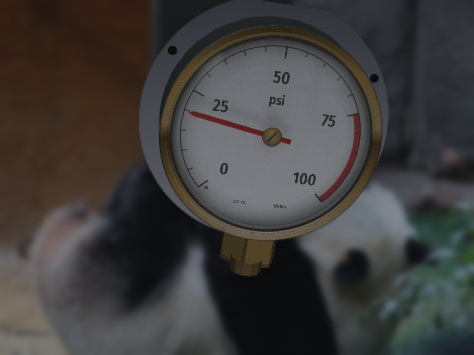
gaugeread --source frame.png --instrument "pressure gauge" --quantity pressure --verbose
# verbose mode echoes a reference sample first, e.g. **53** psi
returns **20** psi
